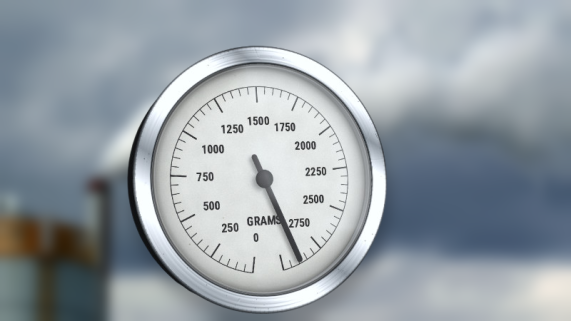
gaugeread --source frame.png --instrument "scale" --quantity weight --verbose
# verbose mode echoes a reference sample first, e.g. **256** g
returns **2900** g
